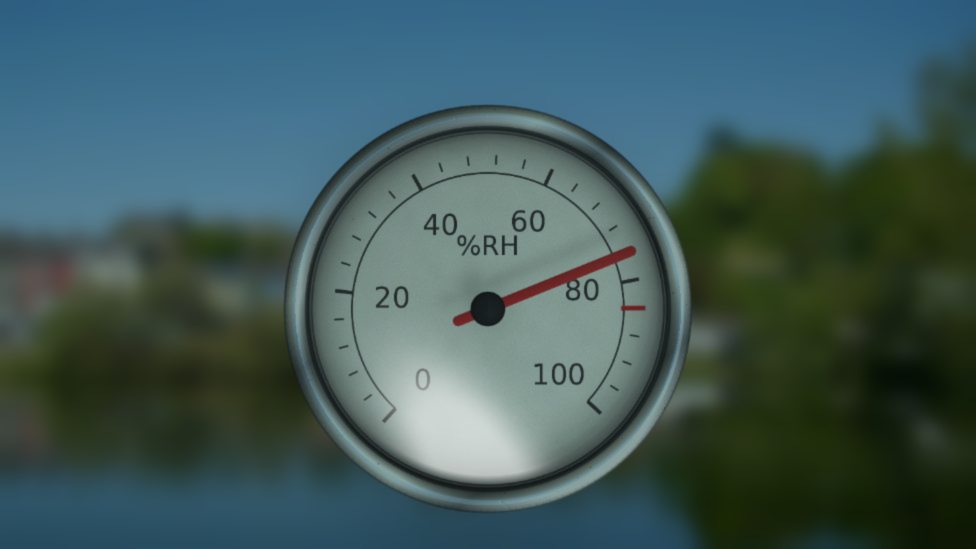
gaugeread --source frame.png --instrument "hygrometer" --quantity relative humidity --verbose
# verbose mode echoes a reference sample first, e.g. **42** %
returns **76** %
